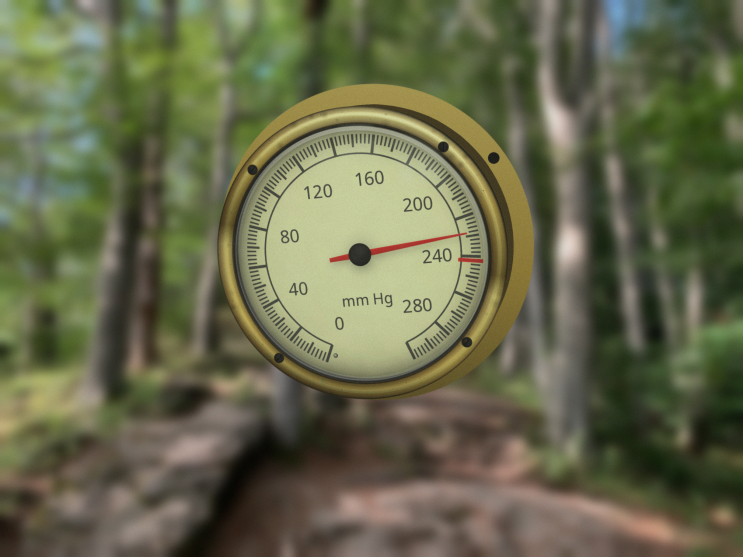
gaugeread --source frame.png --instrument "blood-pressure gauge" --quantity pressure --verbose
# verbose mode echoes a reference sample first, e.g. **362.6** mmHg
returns **228** mmHg
